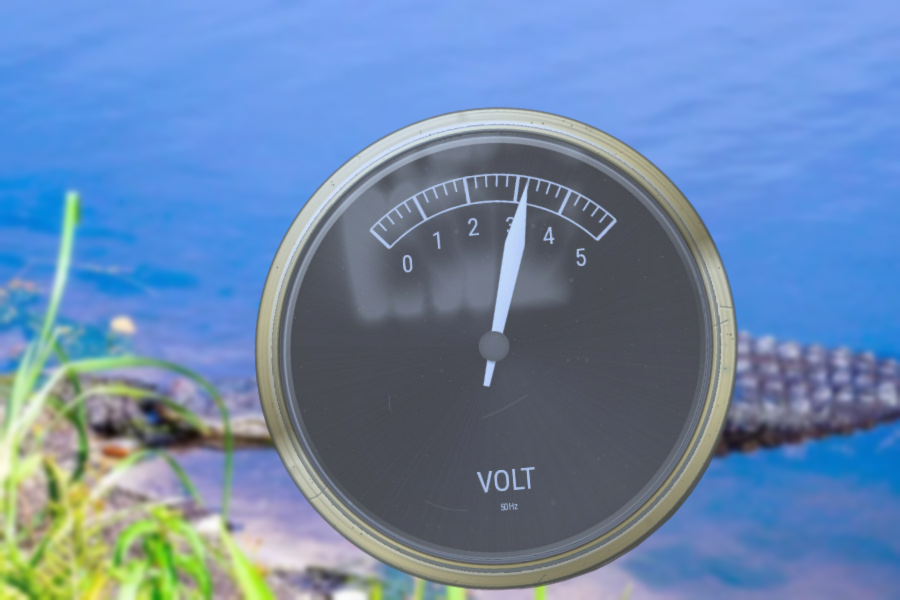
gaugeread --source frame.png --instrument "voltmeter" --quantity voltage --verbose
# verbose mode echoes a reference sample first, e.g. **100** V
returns **3.2** V
